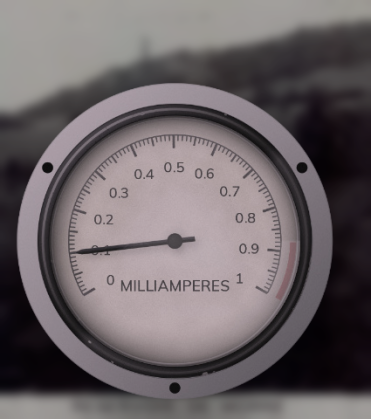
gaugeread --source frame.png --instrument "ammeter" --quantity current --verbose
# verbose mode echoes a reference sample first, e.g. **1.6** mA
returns **0.1** mA
